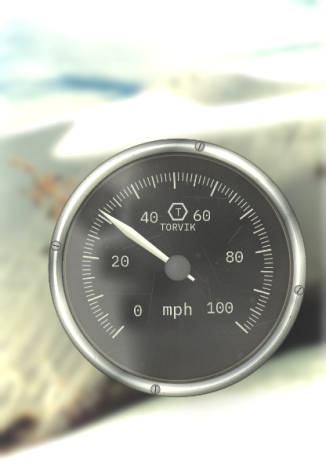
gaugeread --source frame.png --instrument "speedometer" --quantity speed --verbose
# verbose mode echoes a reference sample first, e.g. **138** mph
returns **31** mph
